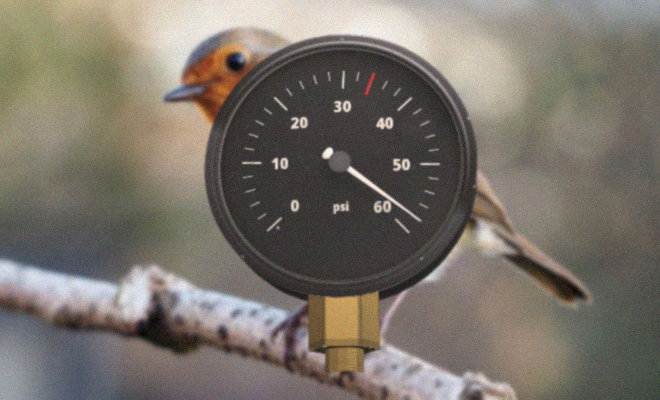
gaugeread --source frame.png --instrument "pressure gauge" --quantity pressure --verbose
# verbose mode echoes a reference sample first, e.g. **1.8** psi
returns **58** psi
